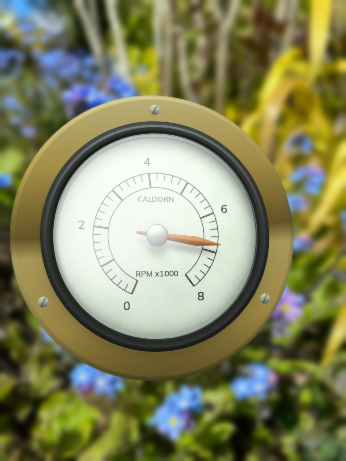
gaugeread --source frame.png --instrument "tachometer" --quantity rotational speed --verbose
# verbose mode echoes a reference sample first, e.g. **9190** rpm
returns **6800** rpm
